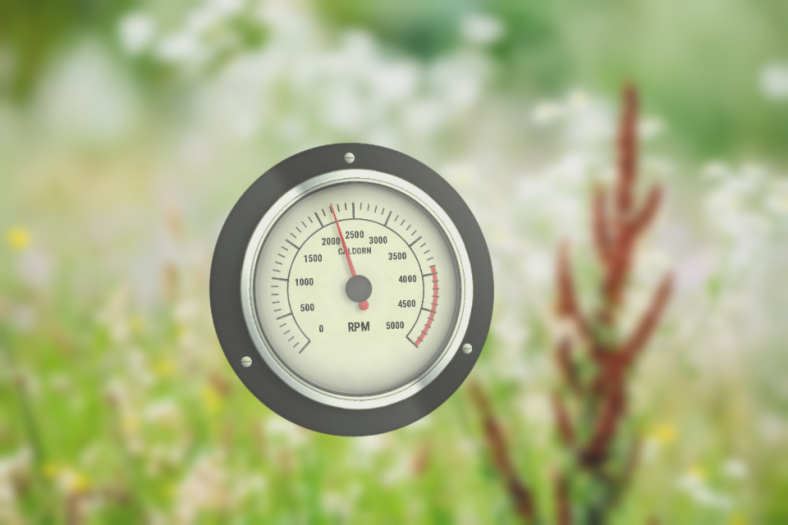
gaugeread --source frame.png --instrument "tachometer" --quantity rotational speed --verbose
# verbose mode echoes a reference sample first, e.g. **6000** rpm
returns **2200** rpm
